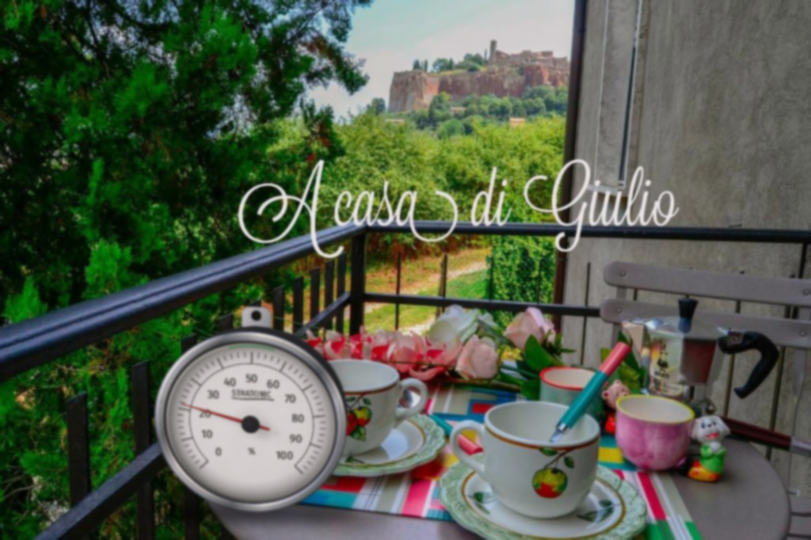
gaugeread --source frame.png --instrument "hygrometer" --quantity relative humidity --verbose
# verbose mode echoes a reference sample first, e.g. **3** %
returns **22** %
